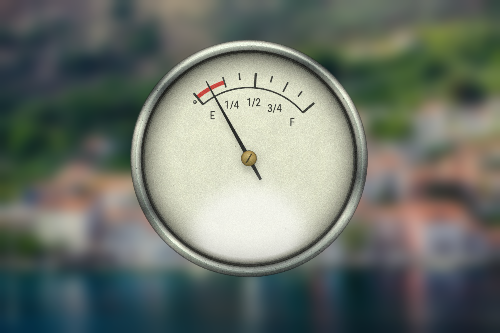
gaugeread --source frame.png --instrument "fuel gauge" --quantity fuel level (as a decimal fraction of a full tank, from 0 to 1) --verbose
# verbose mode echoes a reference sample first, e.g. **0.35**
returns **0.125**
